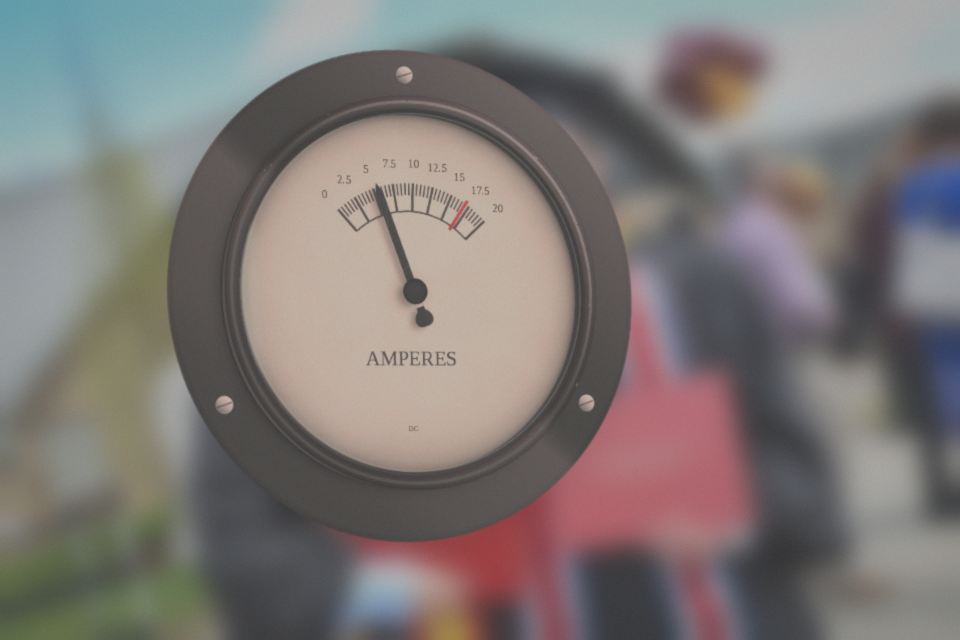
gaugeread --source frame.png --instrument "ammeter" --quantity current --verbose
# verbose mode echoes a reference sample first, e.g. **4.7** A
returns **5** A
